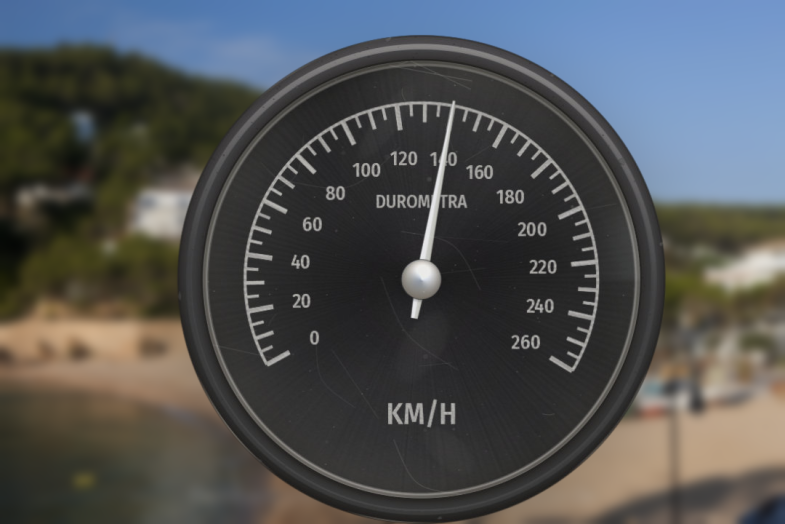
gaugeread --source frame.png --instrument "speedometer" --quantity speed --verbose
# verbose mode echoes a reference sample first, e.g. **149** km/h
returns **140** km/h
